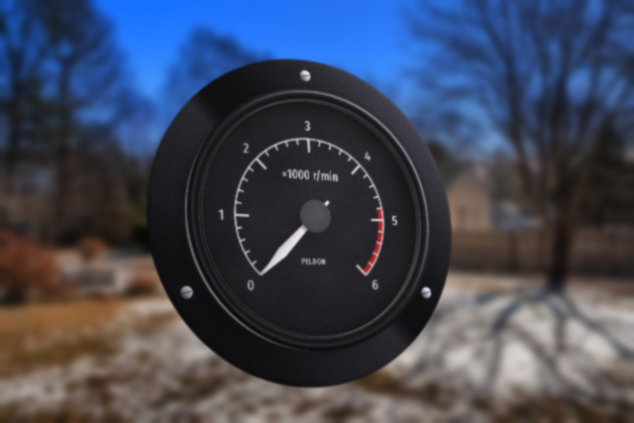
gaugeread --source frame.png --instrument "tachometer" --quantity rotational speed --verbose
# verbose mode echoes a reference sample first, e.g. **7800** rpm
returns **0** rpm
